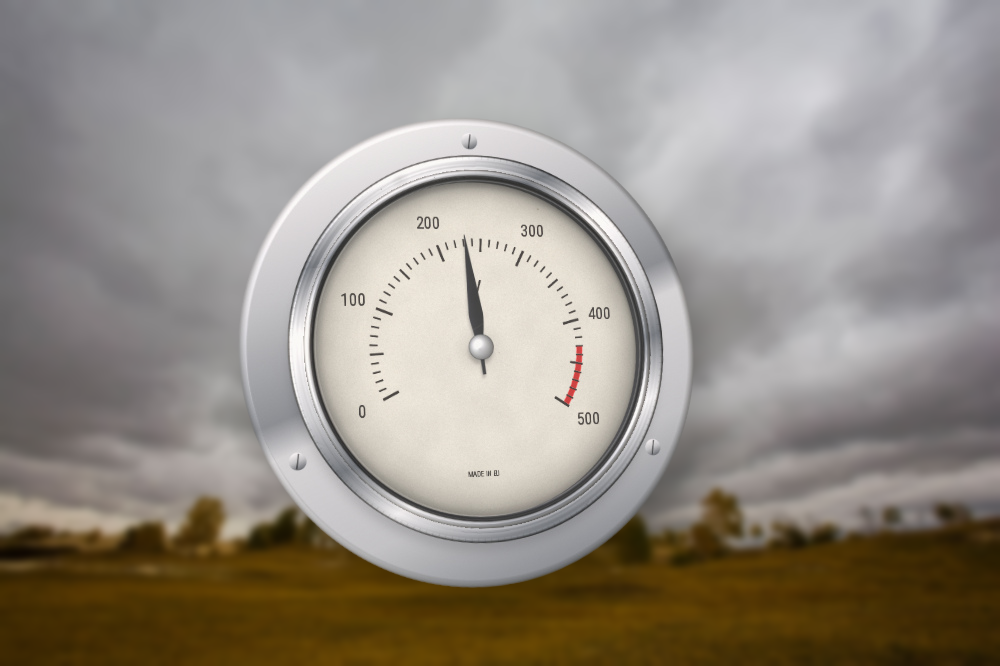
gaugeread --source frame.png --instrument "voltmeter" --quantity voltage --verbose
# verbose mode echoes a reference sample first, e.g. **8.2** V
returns **230** V
